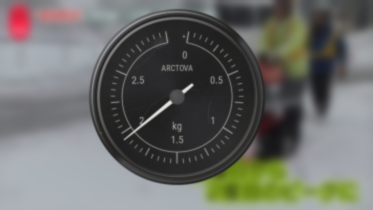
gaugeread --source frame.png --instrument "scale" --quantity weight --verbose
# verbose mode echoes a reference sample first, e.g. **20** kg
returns **1.95** kg
